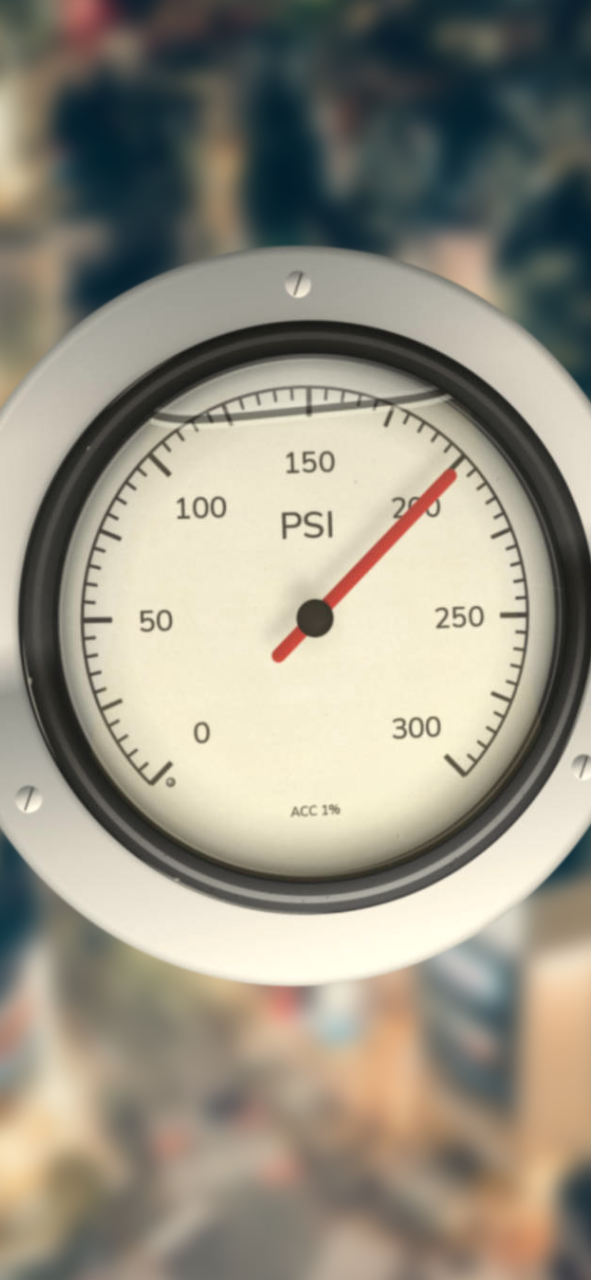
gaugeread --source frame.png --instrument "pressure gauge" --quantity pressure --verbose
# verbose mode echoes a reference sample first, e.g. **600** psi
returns **200** psi
